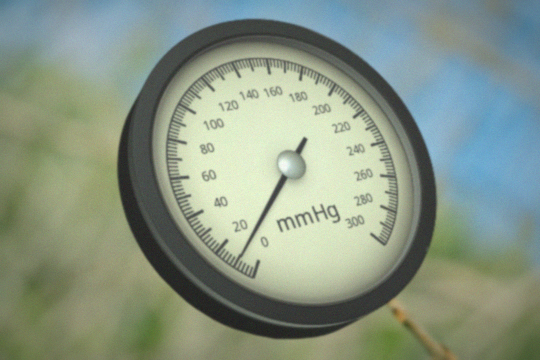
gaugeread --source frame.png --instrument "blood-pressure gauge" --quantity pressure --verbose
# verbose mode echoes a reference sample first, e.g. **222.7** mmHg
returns **10** mmHg
